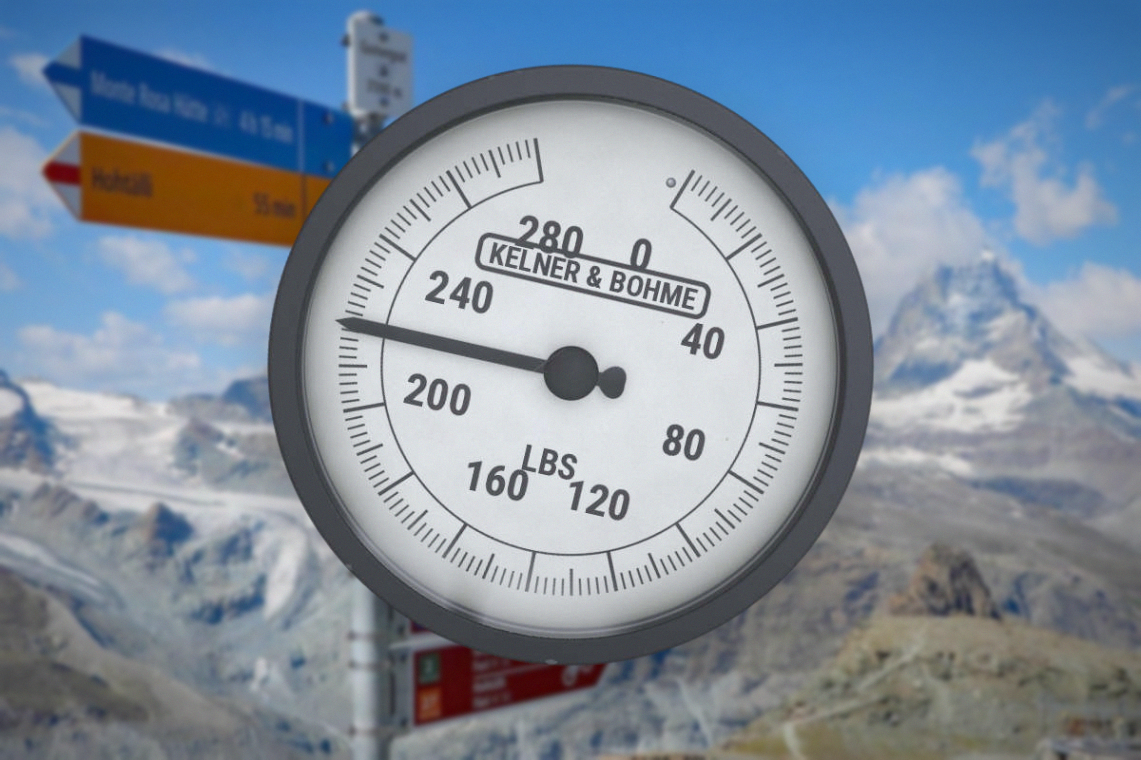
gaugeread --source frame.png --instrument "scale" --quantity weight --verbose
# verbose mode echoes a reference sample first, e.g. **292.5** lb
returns **220** lb
